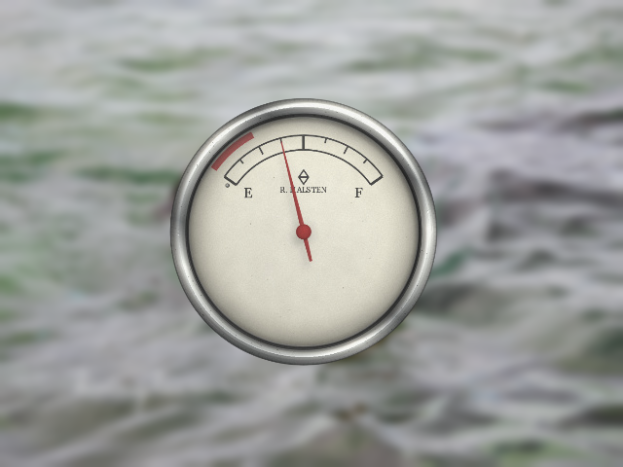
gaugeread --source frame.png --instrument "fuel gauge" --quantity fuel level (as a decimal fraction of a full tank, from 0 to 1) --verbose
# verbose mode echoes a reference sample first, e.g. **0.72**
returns **0.375**
